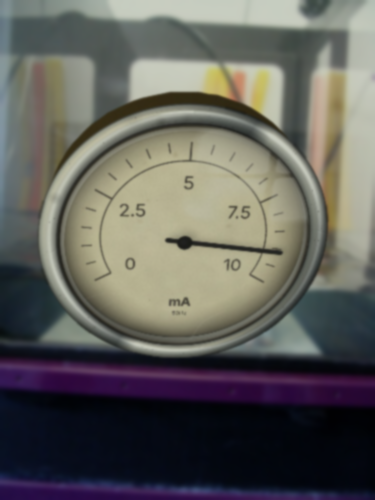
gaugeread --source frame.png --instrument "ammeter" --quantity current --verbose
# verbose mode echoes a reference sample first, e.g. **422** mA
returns **9** mA
